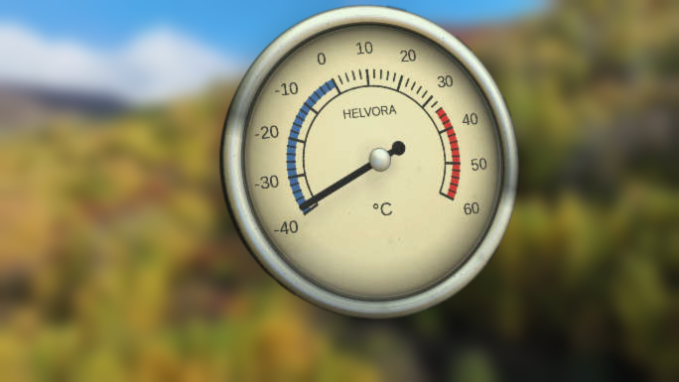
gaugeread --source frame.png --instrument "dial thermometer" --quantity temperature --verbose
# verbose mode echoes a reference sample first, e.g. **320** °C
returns **-38** °C
